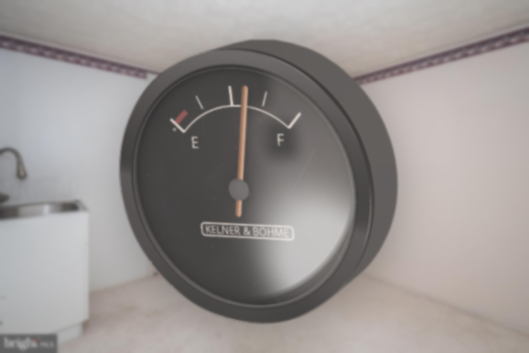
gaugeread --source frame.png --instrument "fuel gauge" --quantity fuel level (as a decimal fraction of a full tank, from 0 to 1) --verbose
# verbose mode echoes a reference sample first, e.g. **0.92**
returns **0.625**
